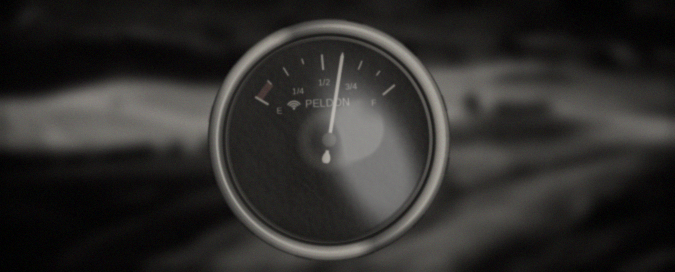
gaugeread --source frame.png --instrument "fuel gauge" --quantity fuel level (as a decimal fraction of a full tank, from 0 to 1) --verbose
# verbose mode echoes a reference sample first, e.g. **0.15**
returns **0.625**
